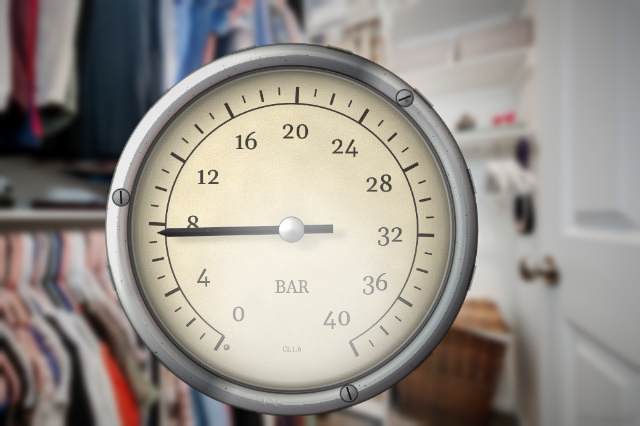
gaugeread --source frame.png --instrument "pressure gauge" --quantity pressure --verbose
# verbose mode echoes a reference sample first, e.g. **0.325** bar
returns **7.5** bar
